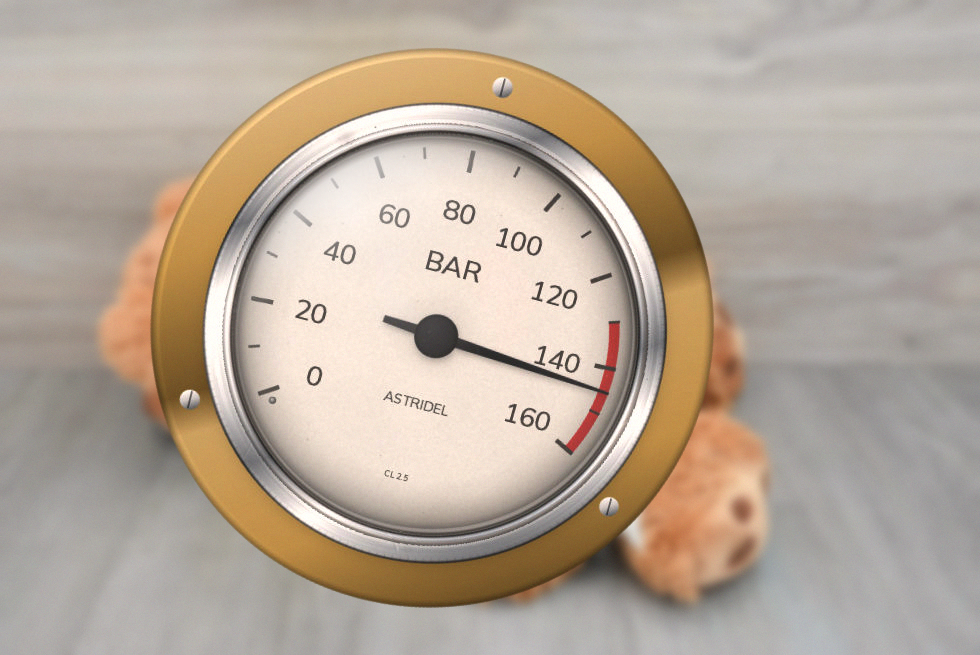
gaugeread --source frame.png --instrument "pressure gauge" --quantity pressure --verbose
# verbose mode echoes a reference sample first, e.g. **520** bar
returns **145** bar
